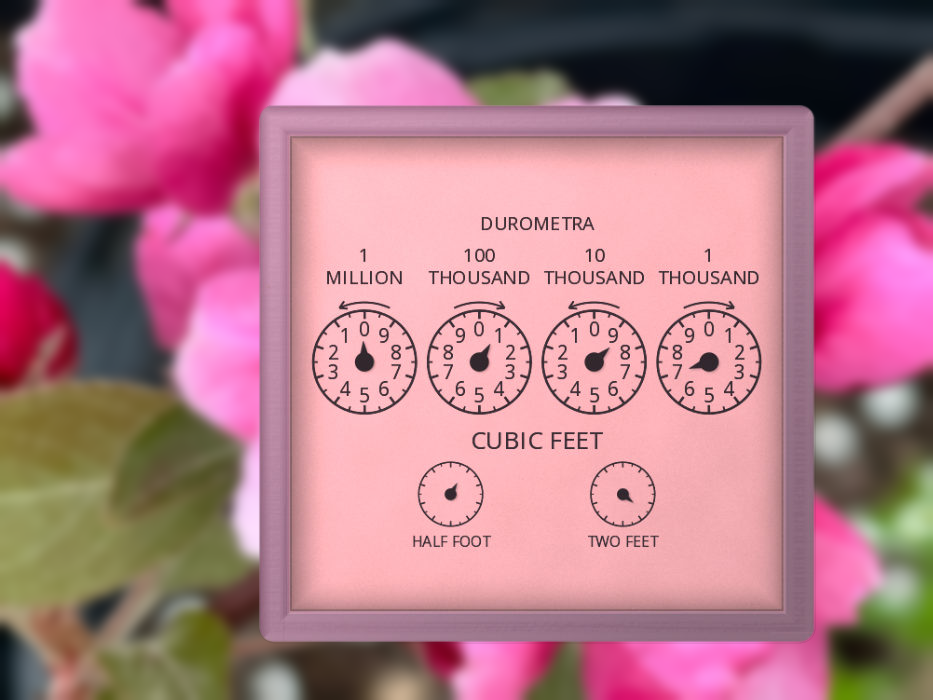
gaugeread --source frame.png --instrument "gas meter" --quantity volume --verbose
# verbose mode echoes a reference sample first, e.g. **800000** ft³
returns **8700** ft³
